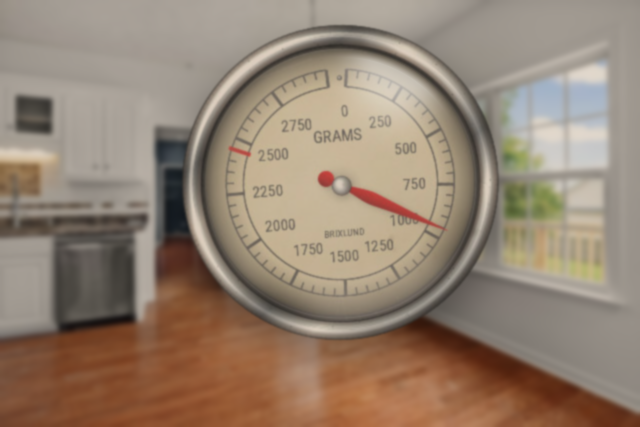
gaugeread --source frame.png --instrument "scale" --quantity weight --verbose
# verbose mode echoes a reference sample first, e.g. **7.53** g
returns **950** g
